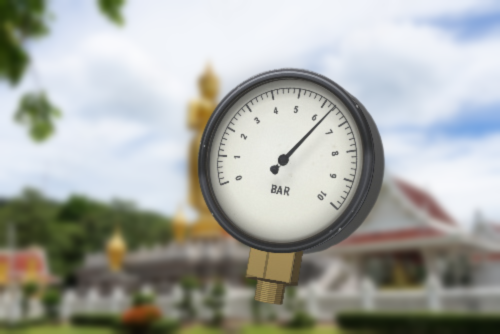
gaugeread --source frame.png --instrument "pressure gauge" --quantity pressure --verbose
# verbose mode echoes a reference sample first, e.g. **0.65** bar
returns **6.4** bar
